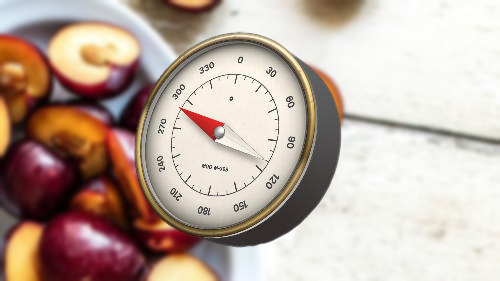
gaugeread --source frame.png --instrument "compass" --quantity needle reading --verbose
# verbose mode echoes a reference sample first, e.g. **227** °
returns **290** °
